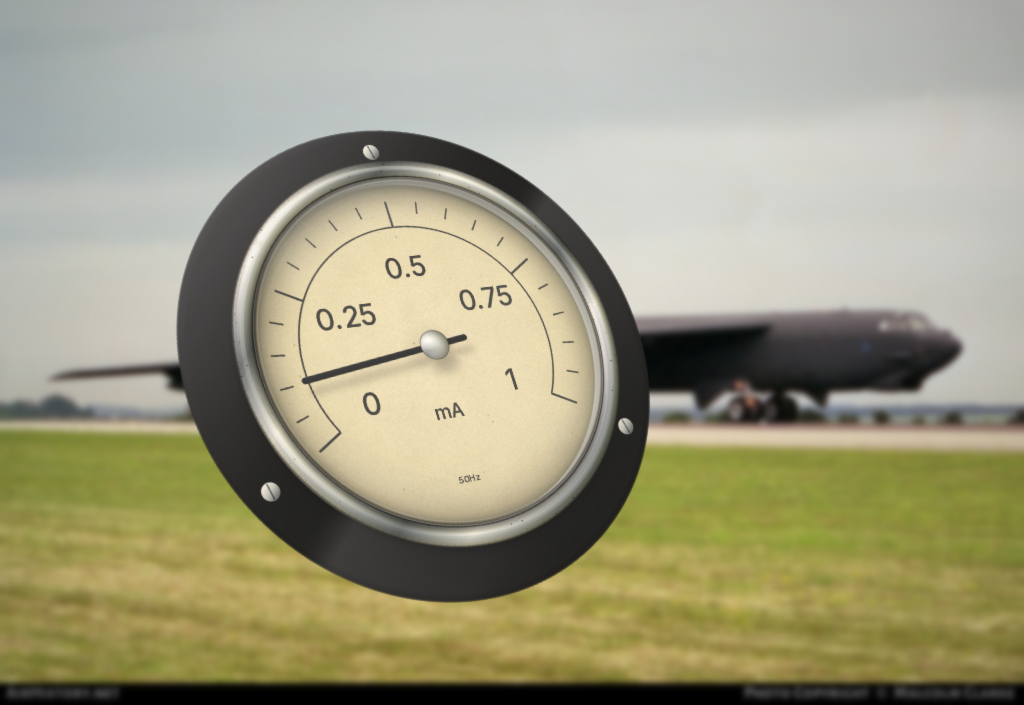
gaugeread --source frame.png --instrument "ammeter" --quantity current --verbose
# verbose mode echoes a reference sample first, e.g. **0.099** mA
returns **0.1** mA
